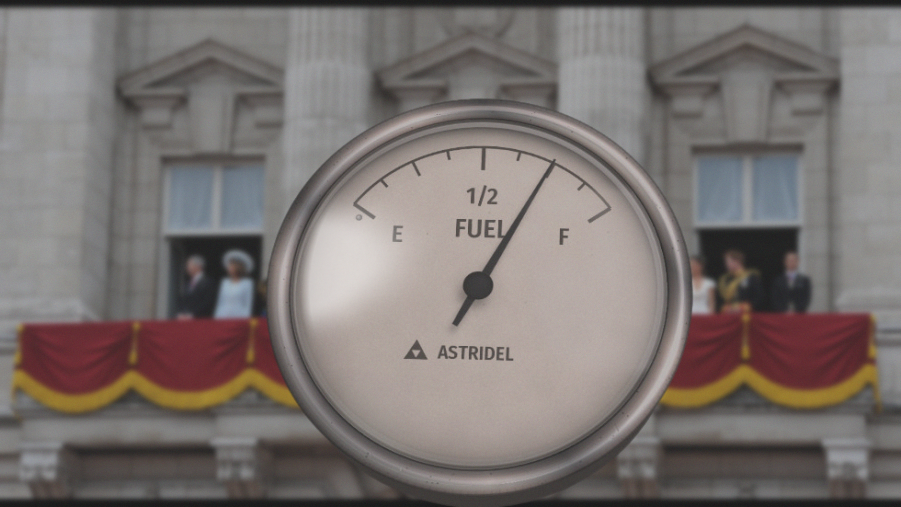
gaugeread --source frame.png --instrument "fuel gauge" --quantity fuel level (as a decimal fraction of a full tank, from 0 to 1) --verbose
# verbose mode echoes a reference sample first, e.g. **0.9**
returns **0.75**
